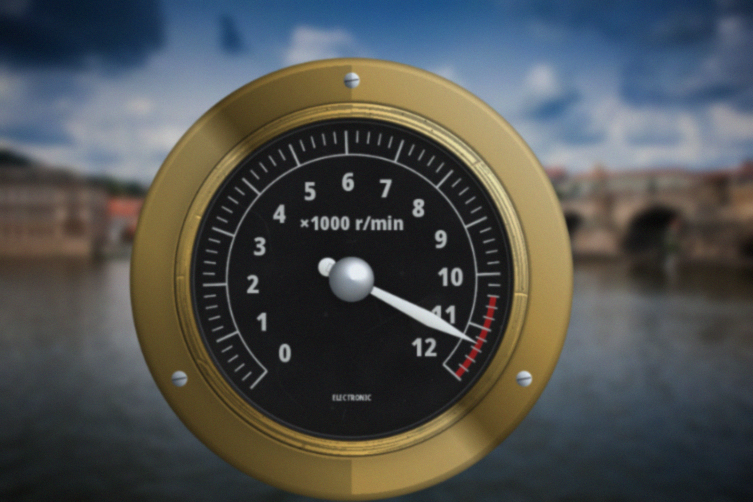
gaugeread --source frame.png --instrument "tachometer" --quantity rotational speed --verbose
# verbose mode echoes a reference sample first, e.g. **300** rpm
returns **11300** rpm
